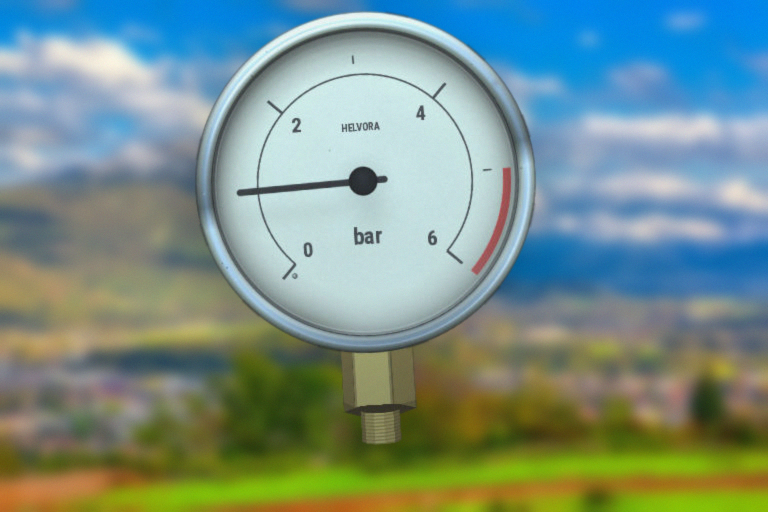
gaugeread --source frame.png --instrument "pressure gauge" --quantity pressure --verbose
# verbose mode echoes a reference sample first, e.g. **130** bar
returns **1** bar
